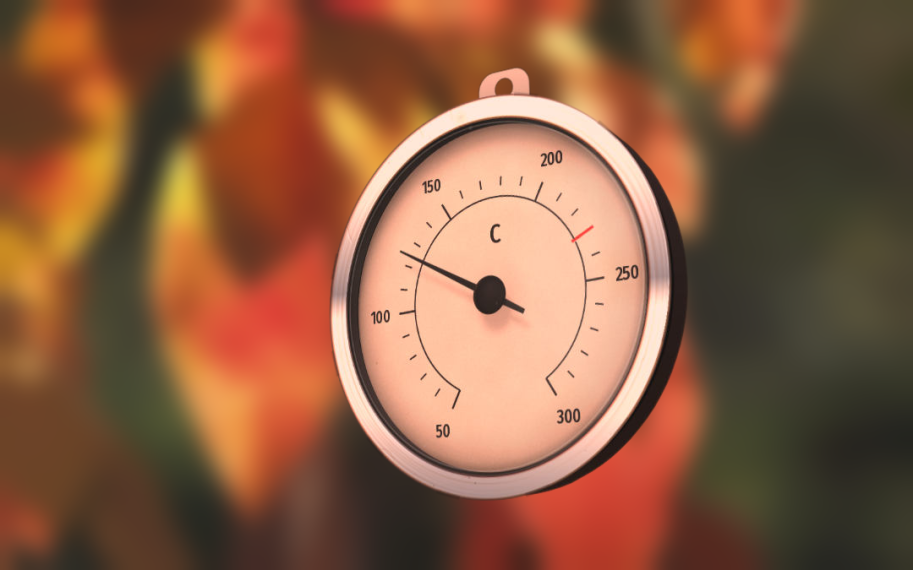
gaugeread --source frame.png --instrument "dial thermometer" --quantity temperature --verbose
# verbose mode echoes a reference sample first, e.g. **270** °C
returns **125** °C
